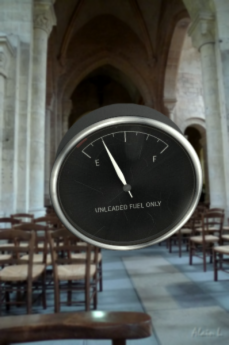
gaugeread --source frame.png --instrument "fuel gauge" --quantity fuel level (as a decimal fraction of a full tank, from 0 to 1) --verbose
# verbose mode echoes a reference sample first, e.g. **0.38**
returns **0.25**
